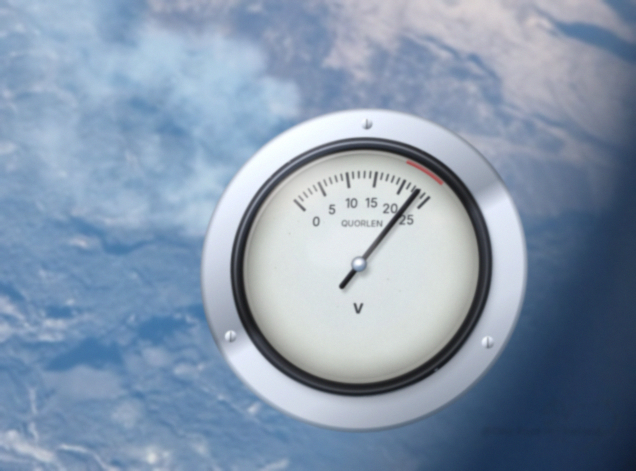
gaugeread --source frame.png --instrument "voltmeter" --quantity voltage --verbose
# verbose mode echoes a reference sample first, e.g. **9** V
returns **23** V
